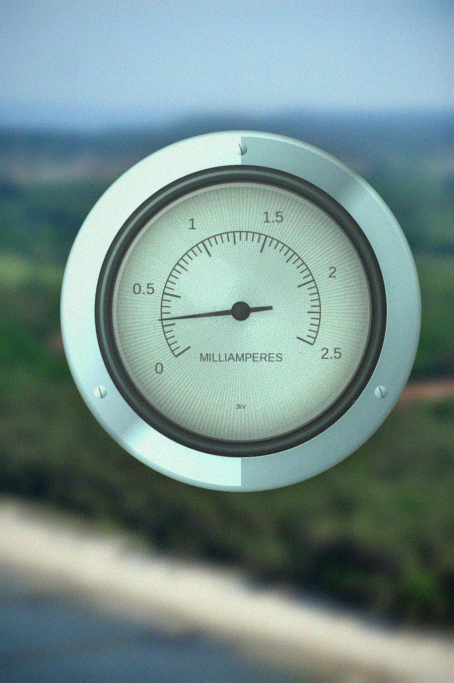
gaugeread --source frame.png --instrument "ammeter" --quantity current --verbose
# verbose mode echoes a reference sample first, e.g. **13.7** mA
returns **0.3** mA
